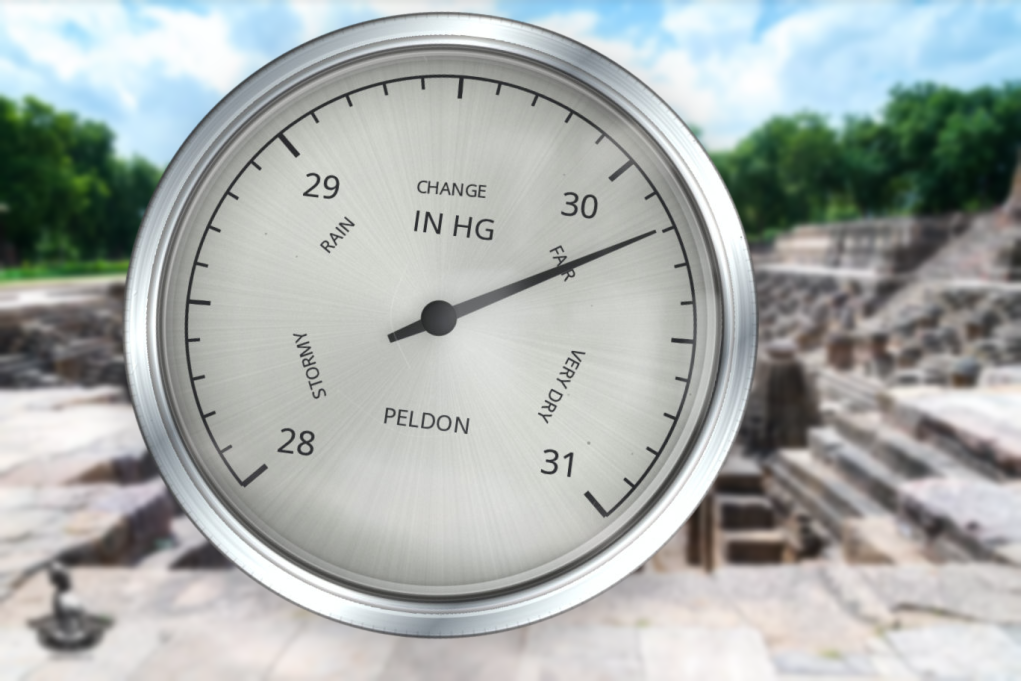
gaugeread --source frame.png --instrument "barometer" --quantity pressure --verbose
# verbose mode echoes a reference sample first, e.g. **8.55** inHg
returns **30.2** inHg
